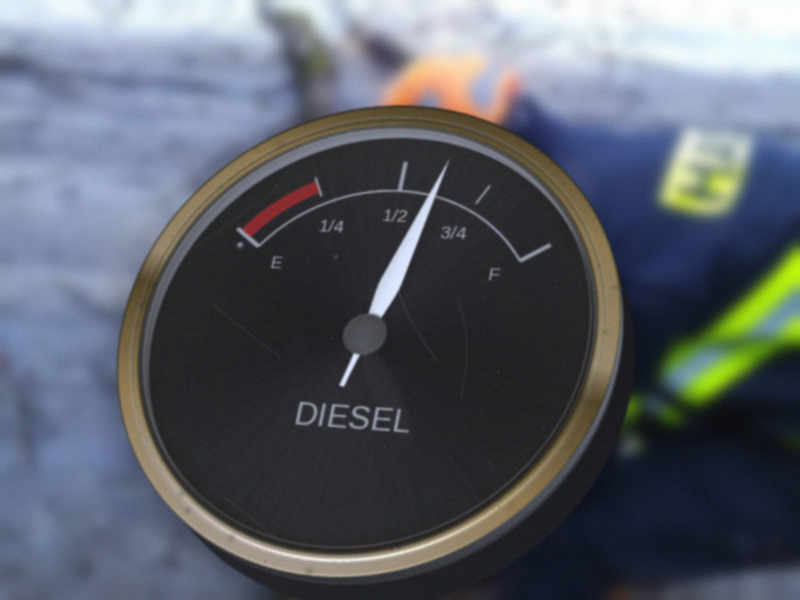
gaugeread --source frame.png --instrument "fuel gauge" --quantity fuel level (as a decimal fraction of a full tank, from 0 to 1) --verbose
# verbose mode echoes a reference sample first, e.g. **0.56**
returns **0.625**
